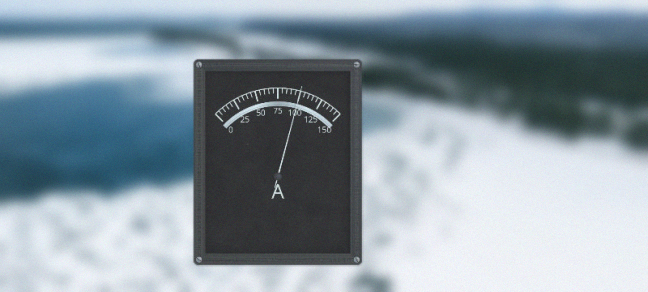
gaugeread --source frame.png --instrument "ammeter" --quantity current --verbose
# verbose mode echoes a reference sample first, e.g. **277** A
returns **100** A
